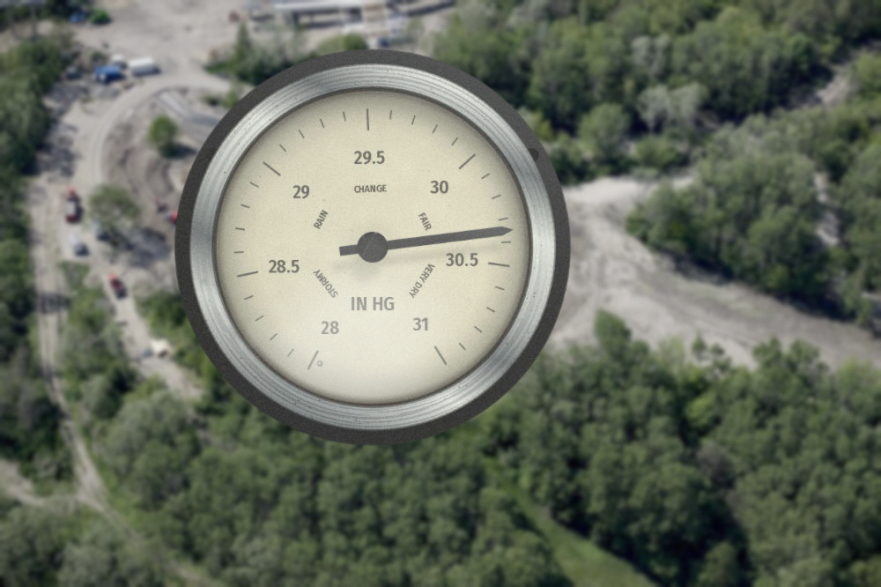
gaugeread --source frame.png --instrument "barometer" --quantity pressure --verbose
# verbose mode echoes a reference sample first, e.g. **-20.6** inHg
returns **30.35** inHg
